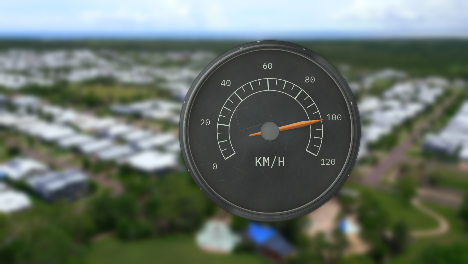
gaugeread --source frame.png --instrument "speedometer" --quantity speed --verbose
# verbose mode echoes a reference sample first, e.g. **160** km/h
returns **100** km/h
